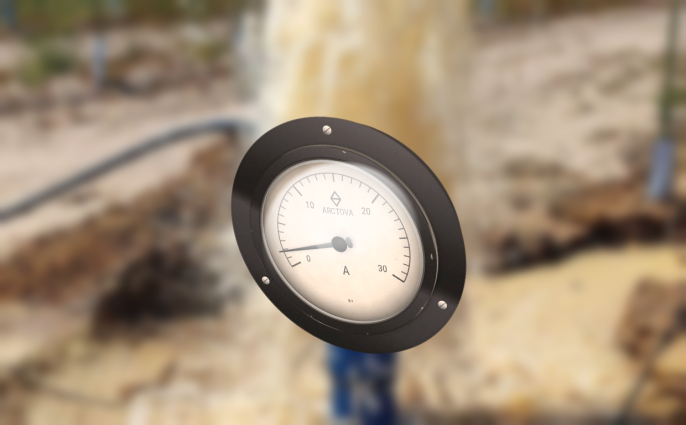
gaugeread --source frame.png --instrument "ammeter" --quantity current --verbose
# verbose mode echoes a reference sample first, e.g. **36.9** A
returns **2** A
